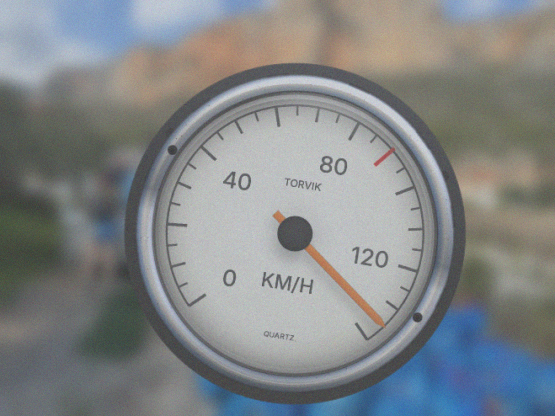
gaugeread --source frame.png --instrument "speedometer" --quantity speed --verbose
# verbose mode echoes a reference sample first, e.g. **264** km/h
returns **135** km/h
